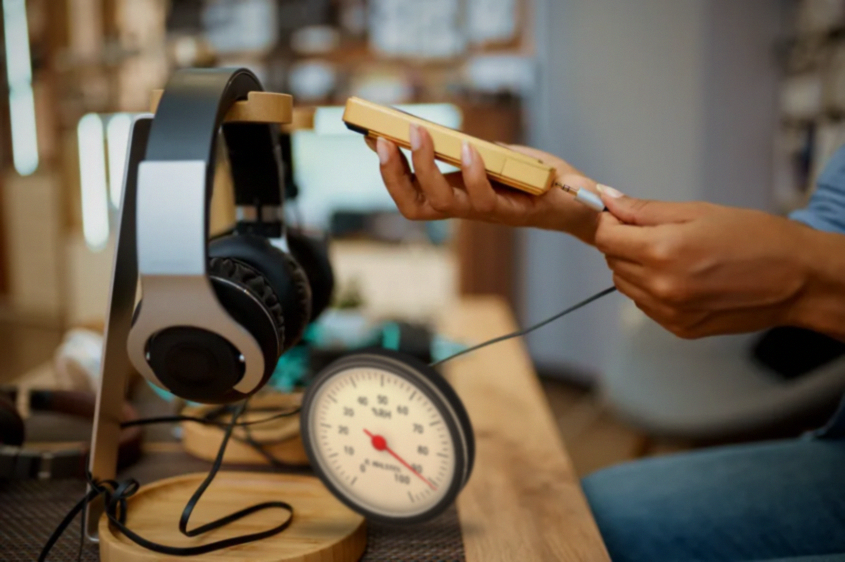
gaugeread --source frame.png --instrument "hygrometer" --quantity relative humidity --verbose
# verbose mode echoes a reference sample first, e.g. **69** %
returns **90** %
